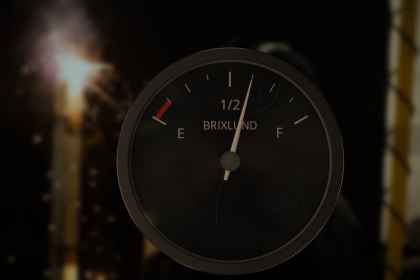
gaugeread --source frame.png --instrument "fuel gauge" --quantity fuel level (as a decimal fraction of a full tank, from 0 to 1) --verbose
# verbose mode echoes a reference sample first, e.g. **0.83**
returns **0.625**
